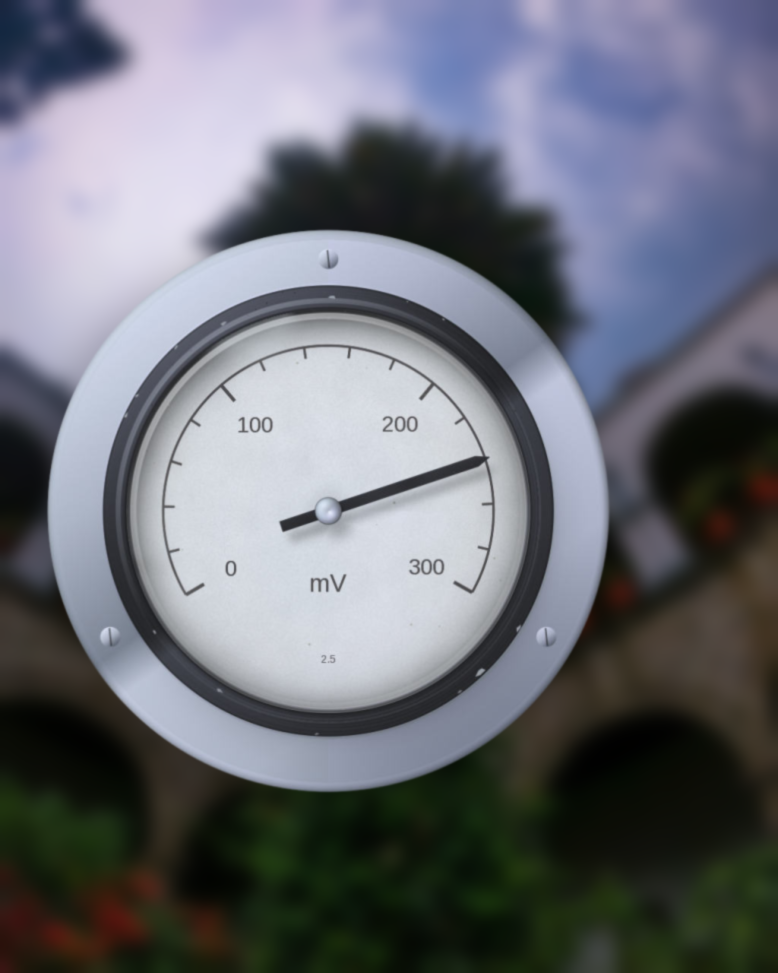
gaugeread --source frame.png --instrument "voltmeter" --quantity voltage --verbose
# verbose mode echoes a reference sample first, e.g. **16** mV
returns **240** mV
